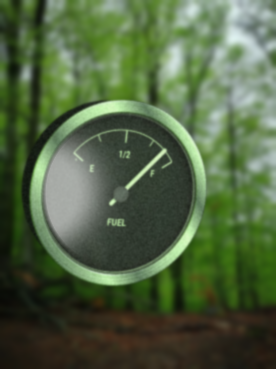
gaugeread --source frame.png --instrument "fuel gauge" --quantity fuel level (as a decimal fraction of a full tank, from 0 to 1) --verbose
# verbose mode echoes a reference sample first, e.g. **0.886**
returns **0.875**
